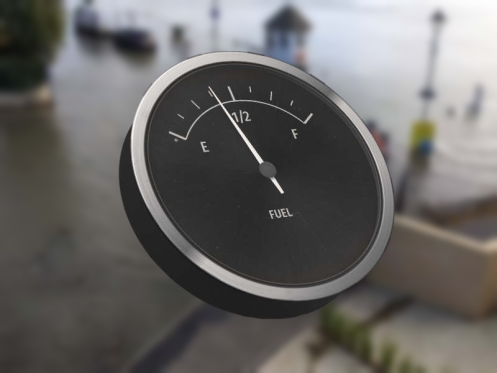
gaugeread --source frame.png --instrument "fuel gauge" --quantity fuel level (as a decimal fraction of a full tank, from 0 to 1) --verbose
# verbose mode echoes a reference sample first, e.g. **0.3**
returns **0.375**
